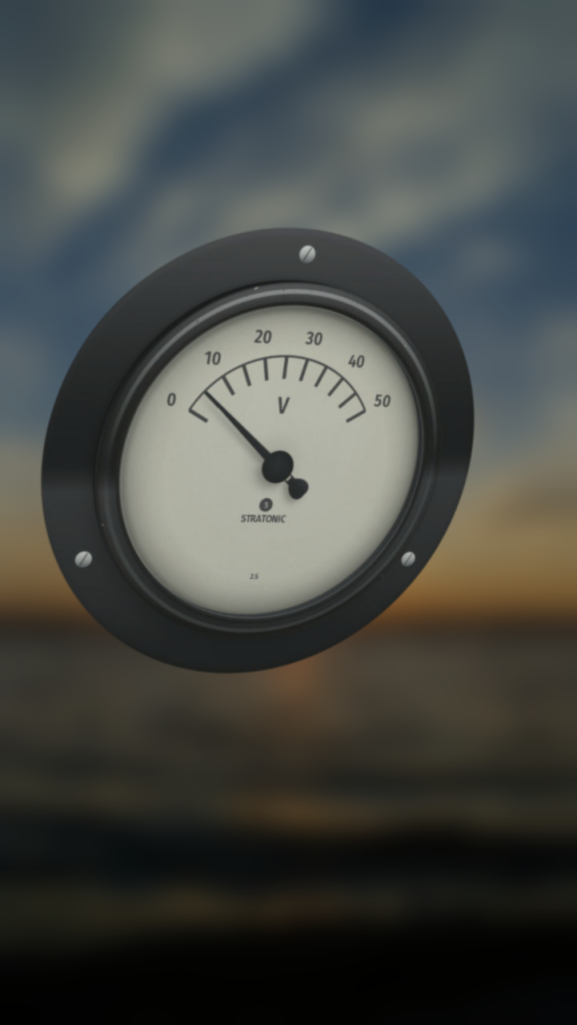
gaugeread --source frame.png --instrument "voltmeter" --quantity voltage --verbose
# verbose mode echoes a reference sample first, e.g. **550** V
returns **5** V
